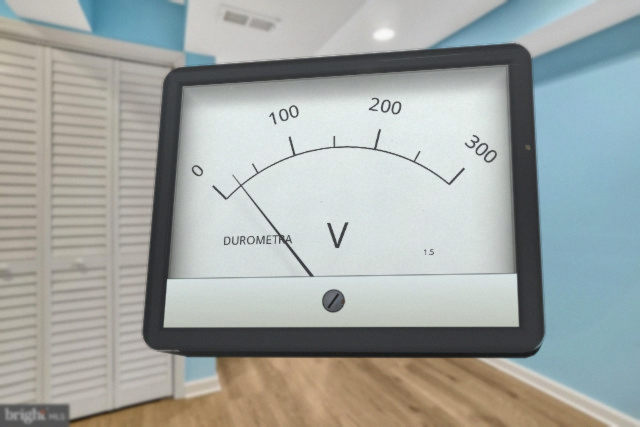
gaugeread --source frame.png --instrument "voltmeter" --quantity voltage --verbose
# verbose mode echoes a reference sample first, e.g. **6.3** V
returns **25** V
